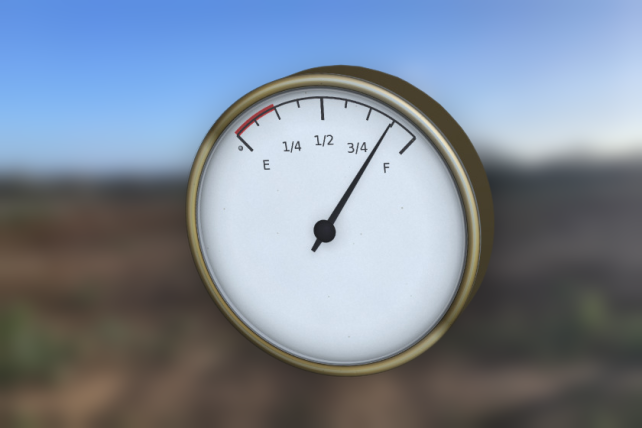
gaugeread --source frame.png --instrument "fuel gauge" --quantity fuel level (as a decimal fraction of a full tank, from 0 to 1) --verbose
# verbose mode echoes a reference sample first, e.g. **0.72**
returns **0.875**
